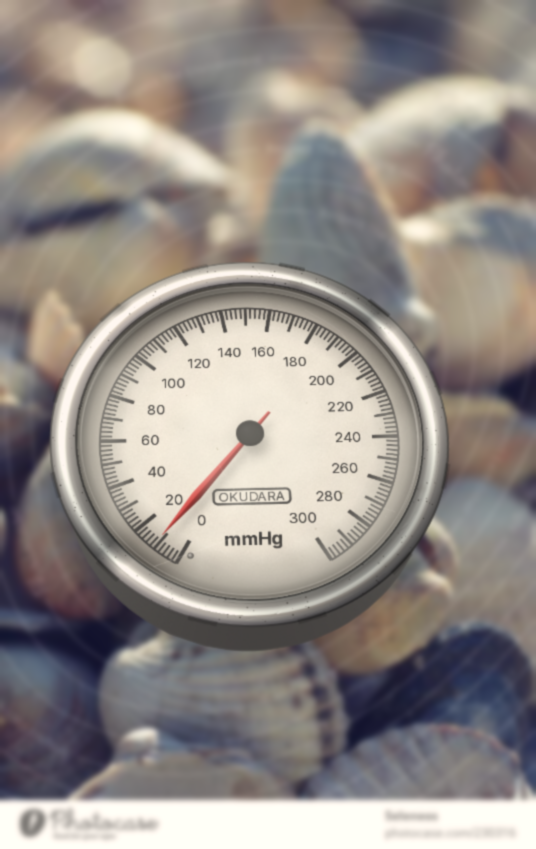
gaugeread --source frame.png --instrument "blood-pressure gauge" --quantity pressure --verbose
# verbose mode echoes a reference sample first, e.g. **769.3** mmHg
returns **10** mmHg
